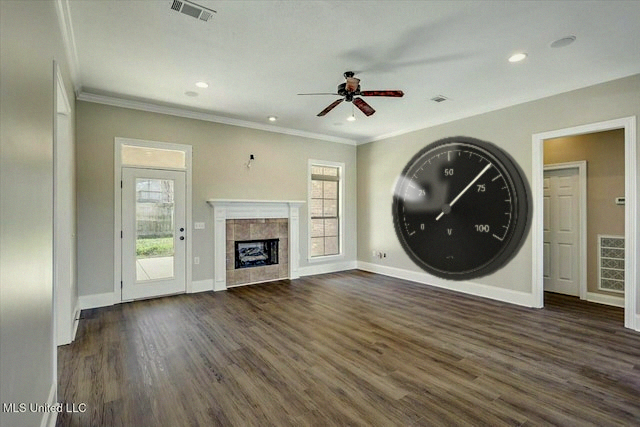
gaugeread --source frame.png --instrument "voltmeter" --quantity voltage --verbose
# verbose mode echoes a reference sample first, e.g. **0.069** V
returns **70** V
